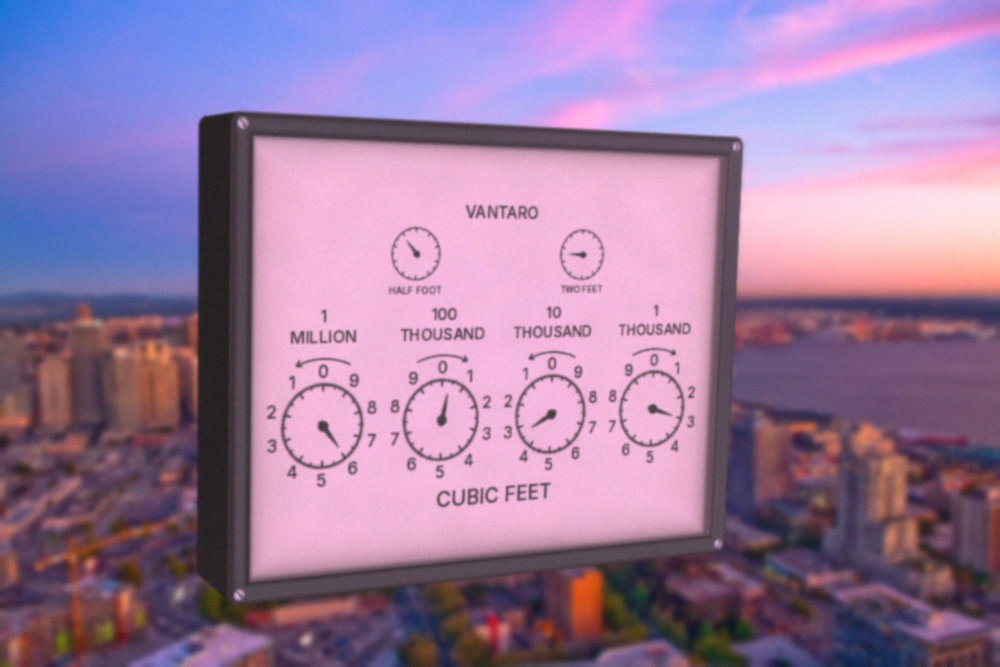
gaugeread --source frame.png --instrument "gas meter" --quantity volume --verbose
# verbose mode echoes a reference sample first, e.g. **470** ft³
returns **603300** ft³
